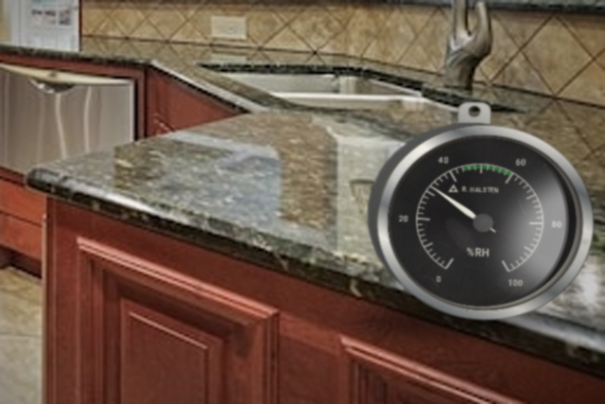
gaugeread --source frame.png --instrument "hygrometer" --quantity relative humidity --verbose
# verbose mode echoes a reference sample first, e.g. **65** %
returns **32** %
